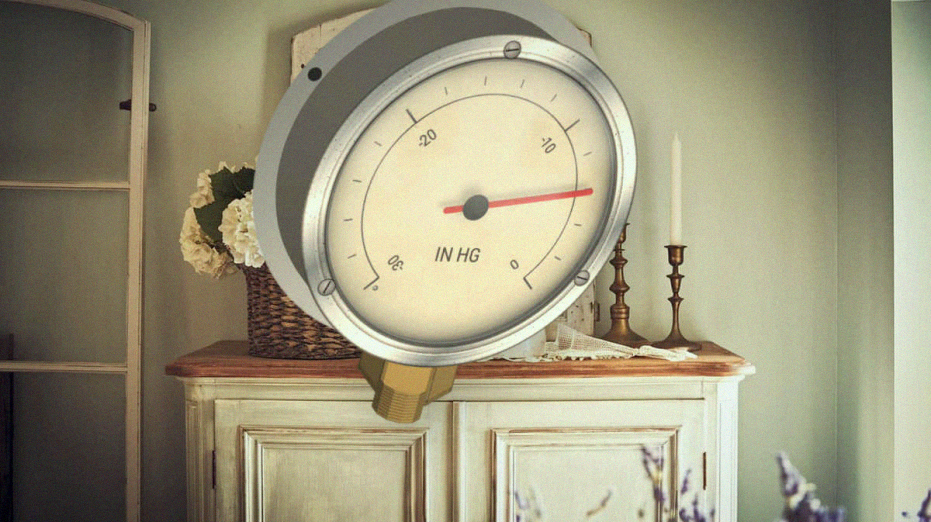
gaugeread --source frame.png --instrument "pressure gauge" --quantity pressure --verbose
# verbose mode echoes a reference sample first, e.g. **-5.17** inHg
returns **-6** inHg
